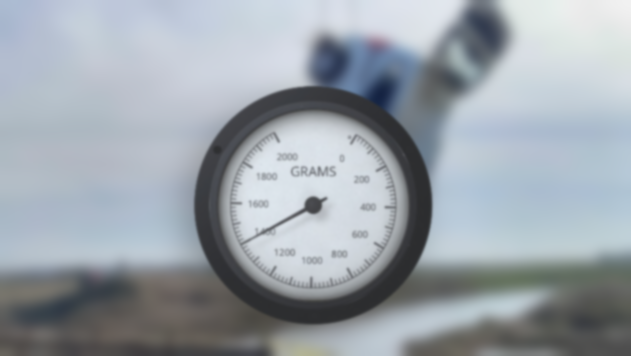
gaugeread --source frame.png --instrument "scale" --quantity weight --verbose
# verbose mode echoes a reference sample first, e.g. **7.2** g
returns **1400** g
